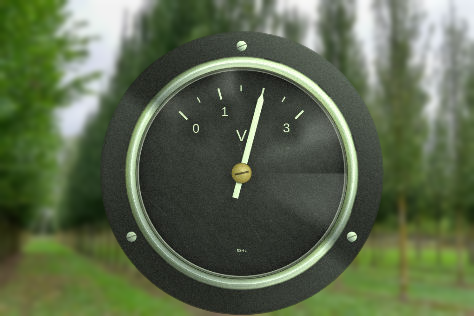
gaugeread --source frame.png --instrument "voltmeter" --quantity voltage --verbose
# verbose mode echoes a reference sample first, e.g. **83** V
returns **2** V
